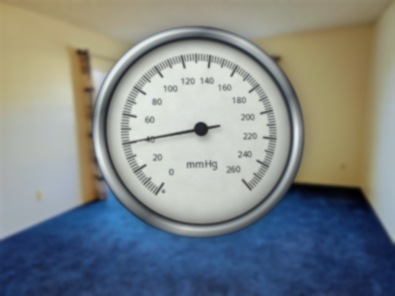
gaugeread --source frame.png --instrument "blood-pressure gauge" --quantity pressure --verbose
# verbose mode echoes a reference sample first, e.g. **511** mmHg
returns **40** mmHg
